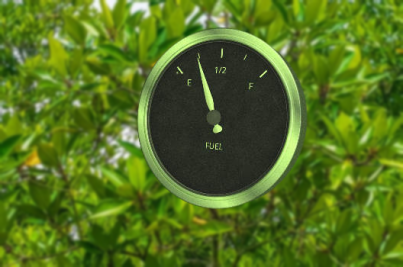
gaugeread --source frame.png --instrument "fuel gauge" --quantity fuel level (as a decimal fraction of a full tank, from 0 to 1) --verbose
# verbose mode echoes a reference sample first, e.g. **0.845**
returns **0.25**
